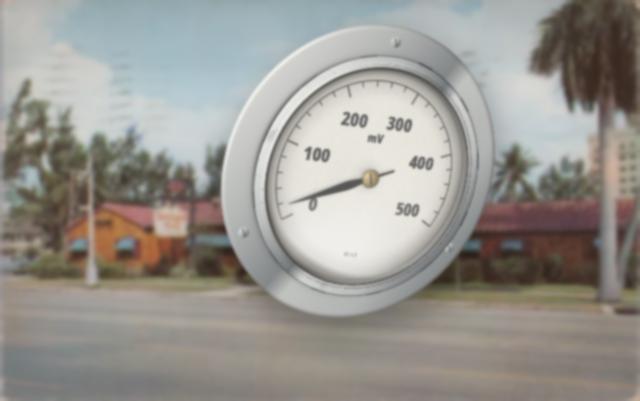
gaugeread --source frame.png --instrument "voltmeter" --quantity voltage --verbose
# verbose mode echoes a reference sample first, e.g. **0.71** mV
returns **20** mV
